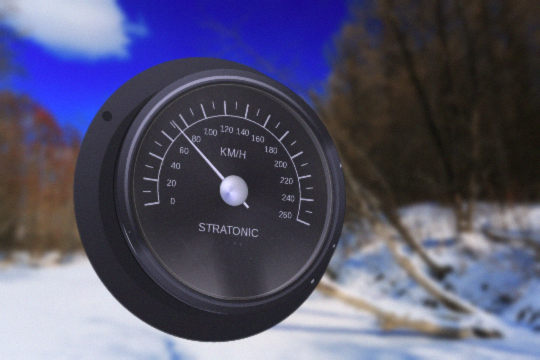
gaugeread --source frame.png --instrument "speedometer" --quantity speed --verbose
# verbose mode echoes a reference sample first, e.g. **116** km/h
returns **70** km/h
